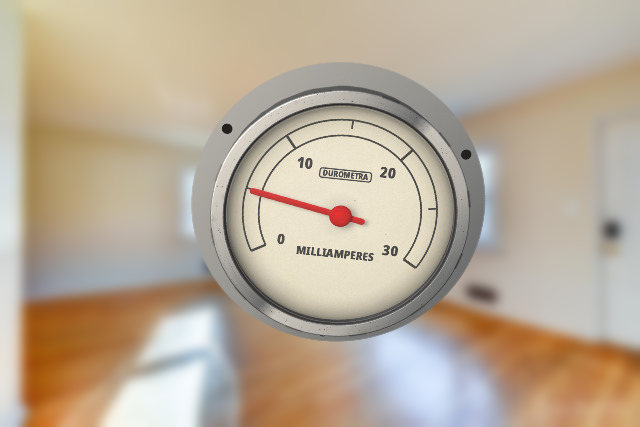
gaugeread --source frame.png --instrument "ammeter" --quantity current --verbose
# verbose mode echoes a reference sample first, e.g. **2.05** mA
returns **5** mA
